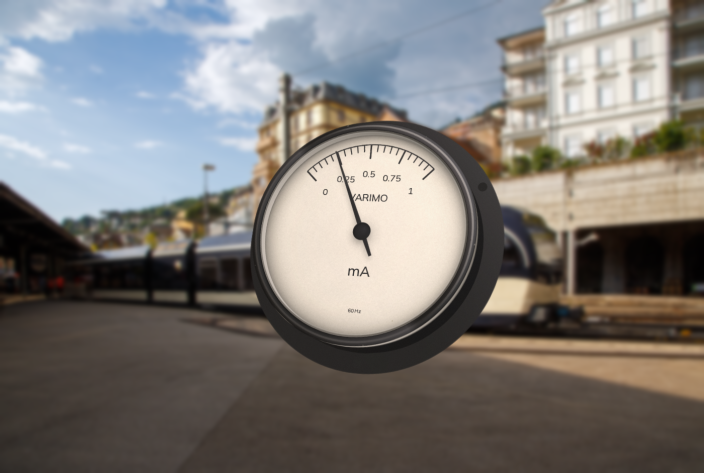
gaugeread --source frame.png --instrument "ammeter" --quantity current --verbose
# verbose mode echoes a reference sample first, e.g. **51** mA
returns **0.25** mA
